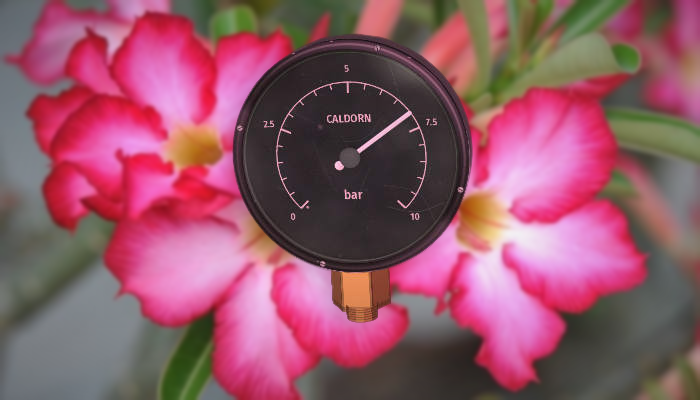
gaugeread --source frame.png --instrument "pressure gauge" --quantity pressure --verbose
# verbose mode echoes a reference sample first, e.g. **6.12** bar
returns **7** bar
